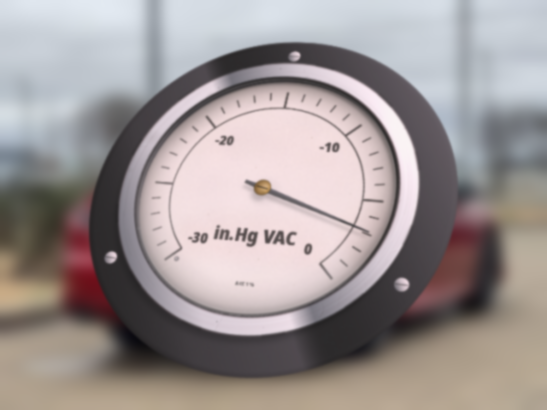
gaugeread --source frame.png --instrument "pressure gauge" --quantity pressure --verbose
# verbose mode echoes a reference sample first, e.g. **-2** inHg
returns **-3** inHg
